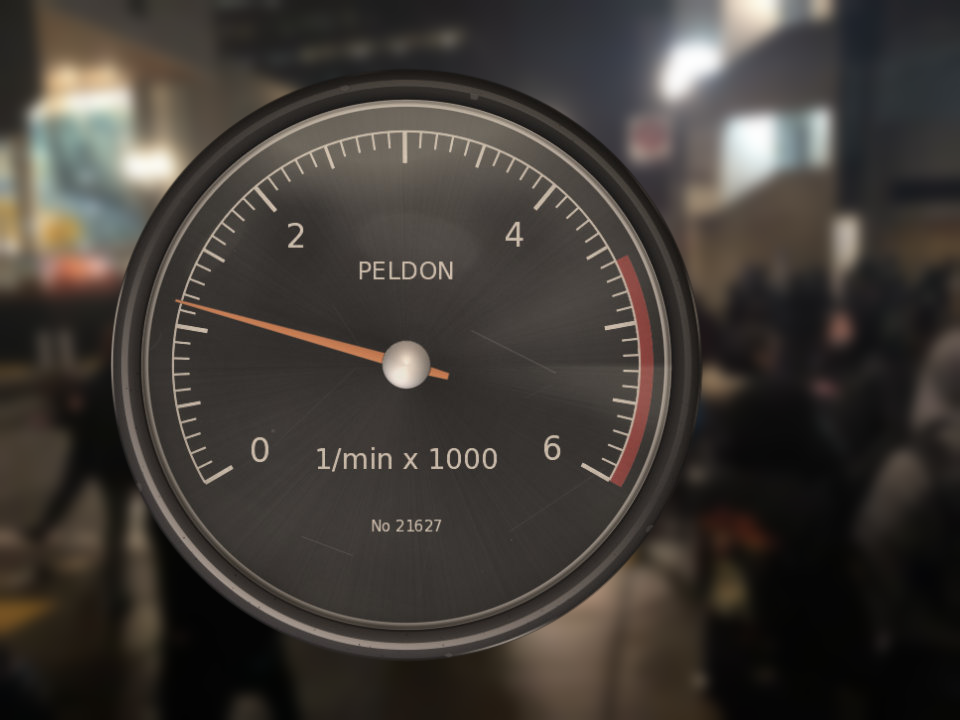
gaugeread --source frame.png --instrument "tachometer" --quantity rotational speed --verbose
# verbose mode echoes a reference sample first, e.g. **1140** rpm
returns **1150** rpm
